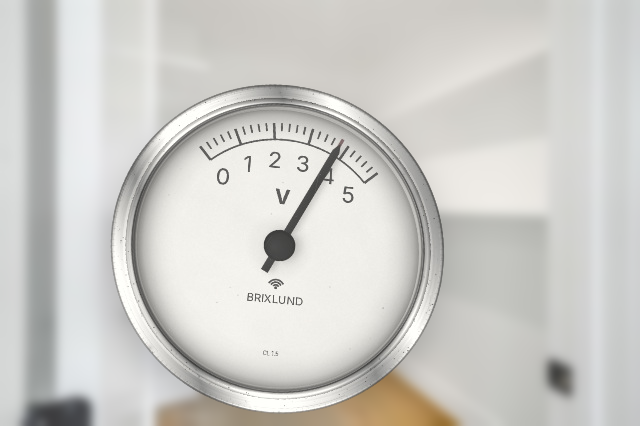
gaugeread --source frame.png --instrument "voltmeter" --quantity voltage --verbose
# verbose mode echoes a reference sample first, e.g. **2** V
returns **3.8** V
